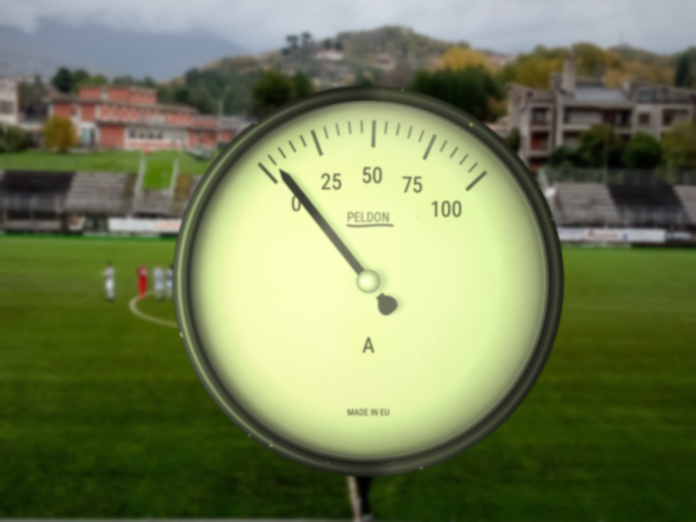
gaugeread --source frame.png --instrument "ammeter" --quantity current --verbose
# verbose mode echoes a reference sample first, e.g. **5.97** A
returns **5** A
